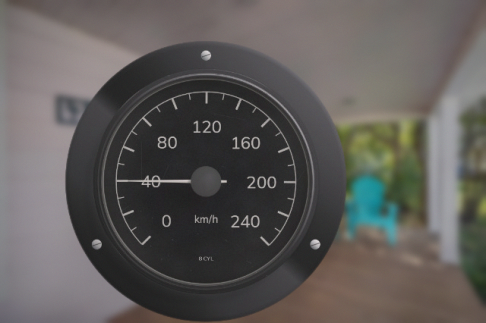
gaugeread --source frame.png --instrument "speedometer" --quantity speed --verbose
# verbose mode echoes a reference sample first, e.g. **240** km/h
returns **40** km/h
